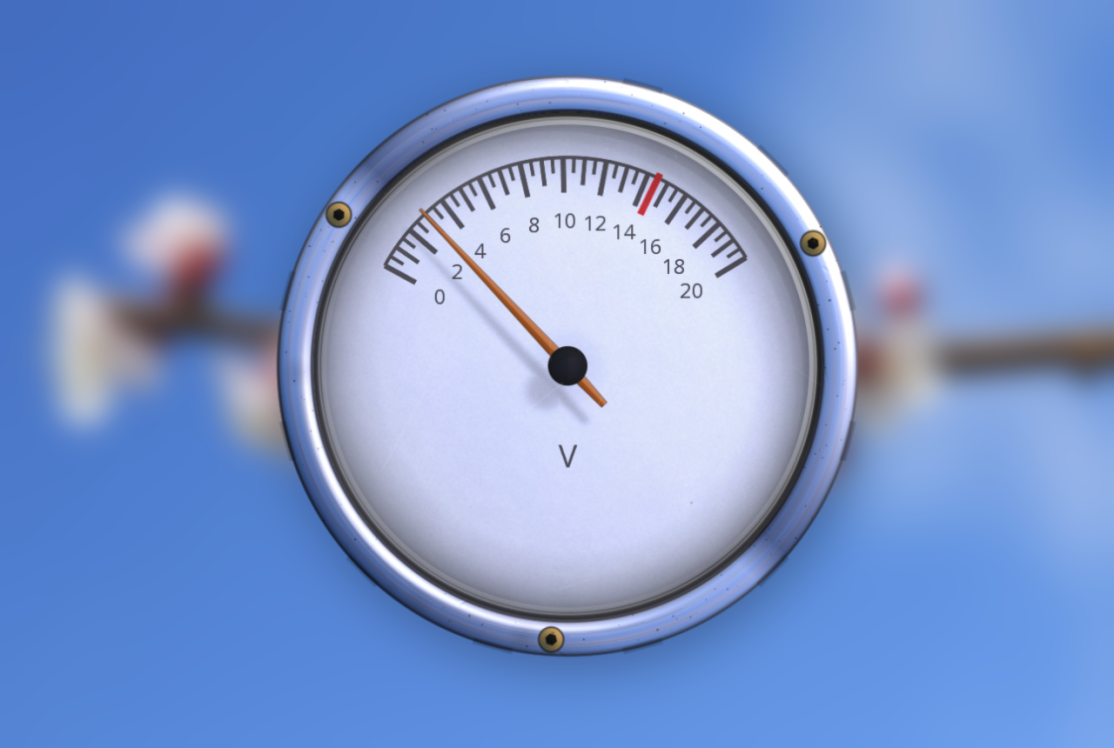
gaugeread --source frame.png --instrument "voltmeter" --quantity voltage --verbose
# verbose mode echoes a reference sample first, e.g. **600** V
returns **3** V
